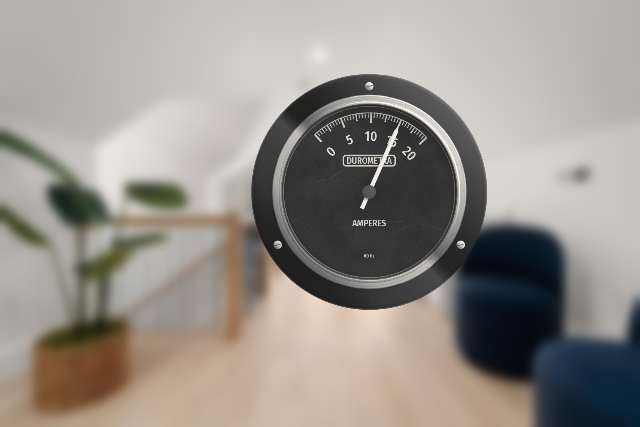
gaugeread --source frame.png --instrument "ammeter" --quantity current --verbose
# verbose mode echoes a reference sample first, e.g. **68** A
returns **15** A
